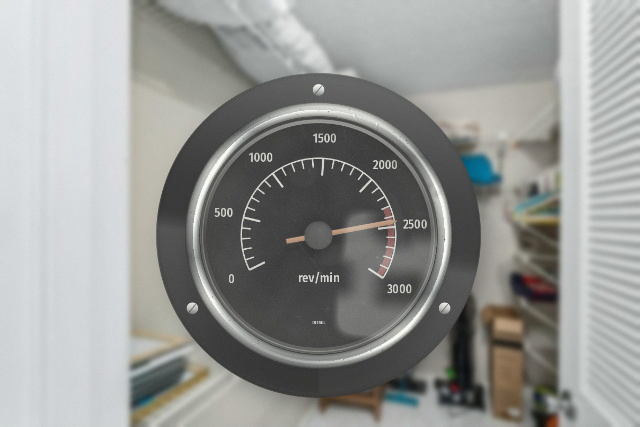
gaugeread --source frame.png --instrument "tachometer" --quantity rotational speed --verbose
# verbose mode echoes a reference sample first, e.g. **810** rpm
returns **2450** rpm
